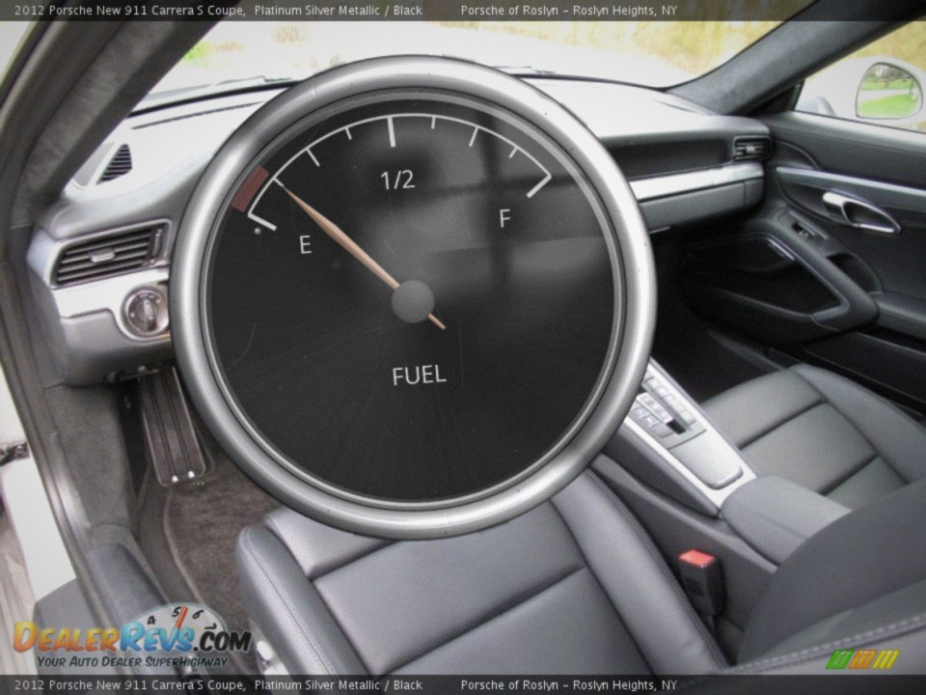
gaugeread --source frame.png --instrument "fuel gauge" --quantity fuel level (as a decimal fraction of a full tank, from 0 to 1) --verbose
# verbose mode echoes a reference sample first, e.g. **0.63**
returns **0.125**
